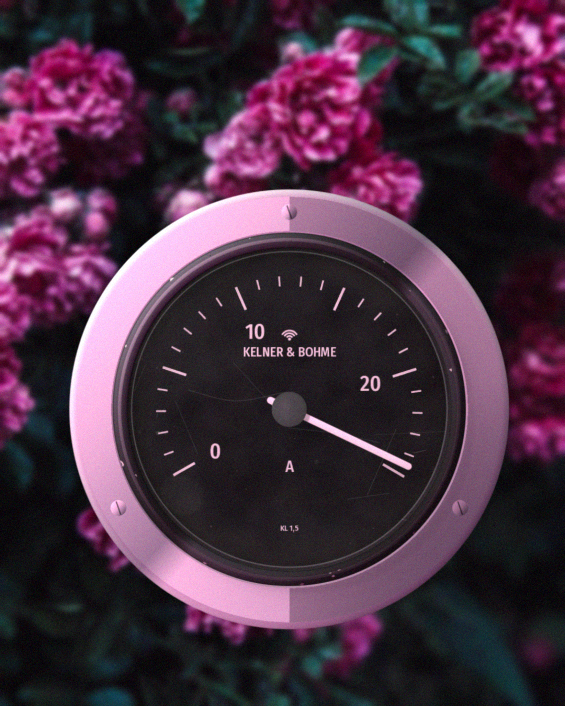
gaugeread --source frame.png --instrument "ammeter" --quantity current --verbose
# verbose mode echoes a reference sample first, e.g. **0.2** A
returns **24.5** A
